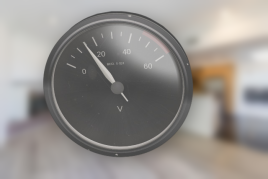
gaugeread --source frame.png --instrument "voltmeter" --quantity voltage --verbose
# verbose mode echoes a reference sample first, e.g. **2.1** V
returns **15** V
